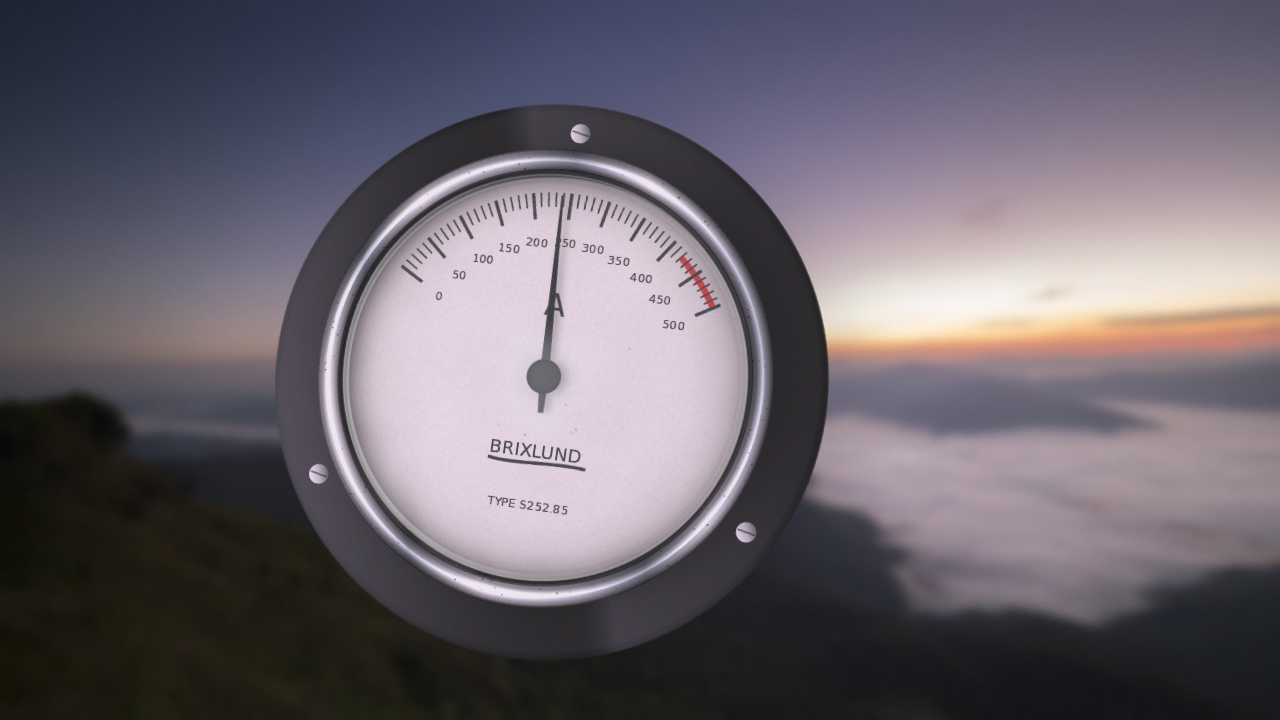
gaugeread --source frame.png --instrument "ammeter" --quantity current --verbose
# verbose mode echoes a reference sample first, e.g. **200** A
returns **240** A
